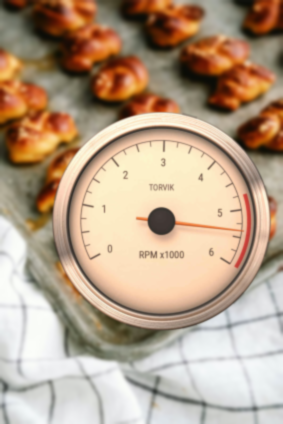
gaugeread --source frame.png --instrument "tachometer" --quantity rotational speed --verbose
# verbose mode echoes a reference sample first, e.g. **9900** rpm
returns **5375** rpm
